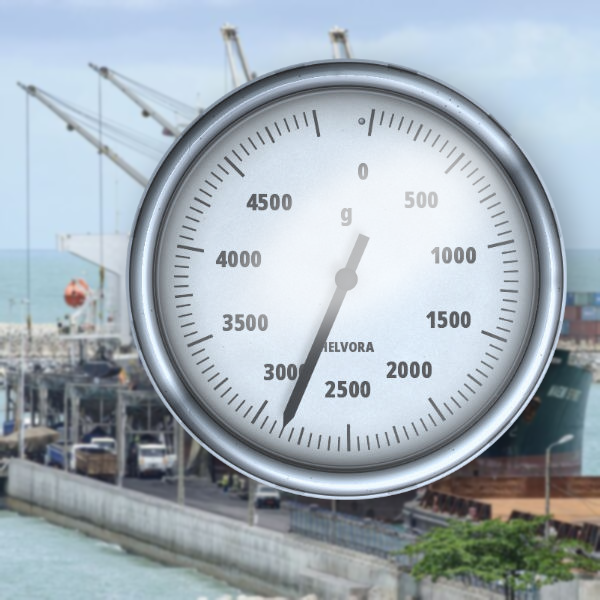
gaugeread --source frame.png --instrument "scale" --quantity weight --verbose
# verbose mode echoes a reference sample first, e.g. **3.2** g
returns **2850** g
